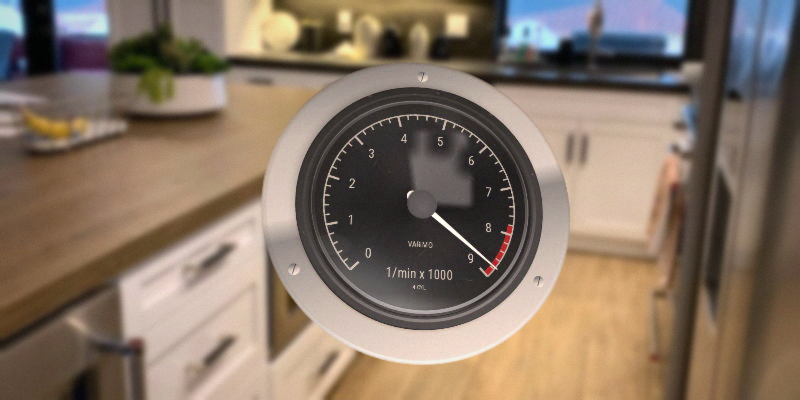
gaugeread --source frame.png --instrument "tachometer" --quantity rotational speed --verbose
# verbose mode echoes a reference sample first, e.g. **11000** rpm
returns **8800** rpm
